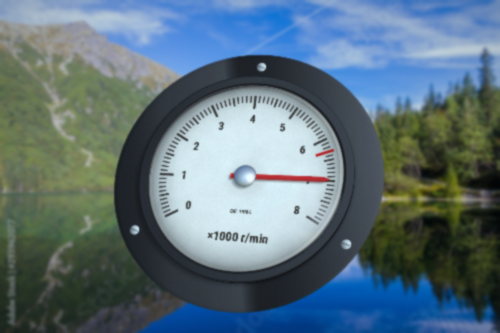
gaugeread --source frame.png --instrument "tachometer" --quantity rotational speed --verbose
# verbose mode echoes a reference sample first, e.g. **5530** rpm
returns **7000** rpm
